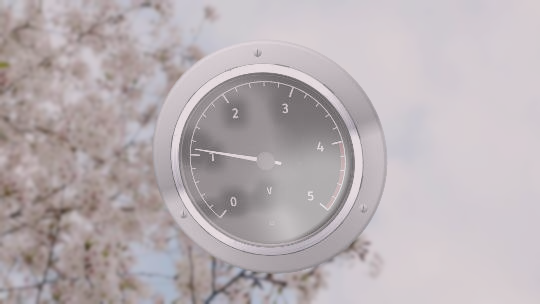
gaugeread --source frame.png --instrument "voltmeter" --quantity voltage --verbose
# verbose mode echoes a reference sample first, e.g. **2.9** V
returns **1.1** V
